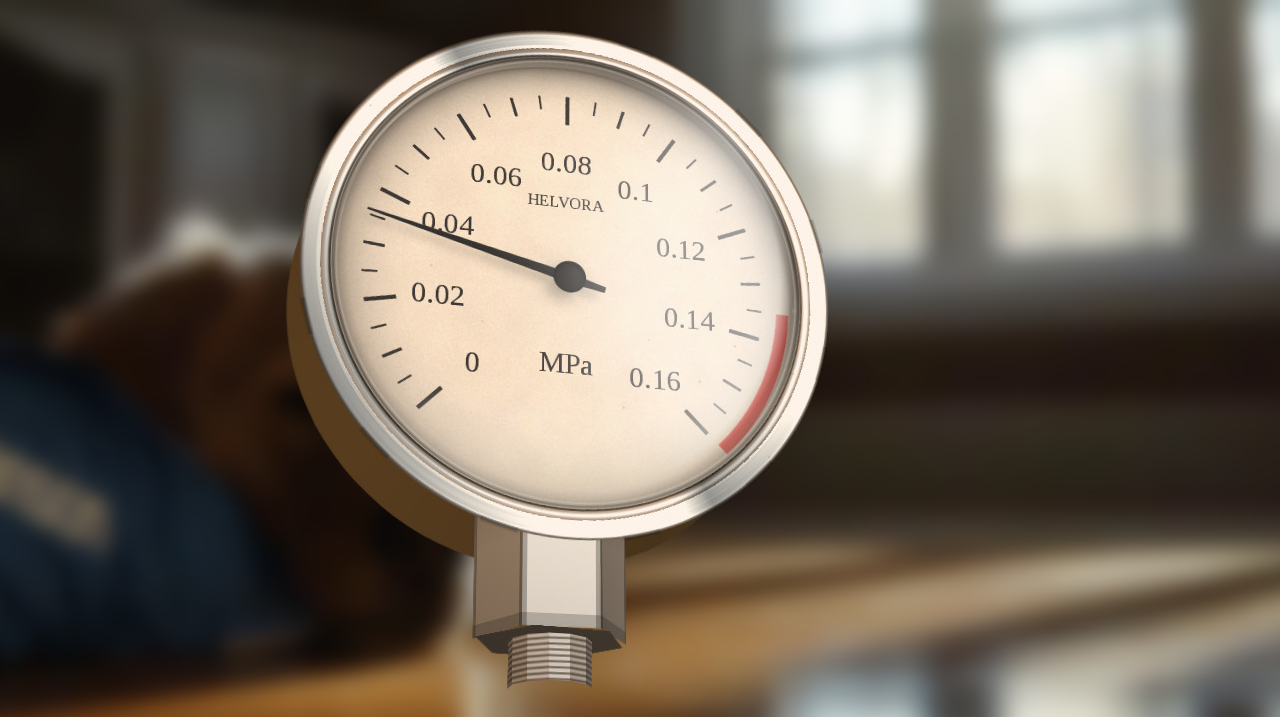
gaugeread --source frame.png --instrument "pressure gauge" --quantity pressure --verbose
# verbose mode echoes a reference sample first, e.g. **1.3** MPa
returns **0.035** MPa
